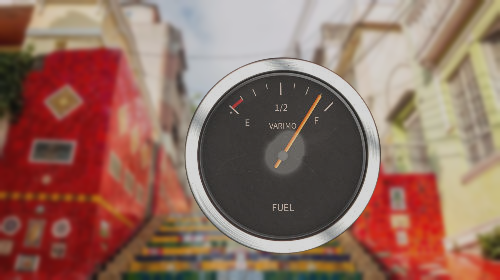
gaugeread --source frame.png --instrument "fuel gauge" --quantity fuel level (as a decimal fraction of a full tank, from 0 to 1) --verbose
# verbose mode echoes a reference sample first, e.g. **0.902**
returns **0.875**
